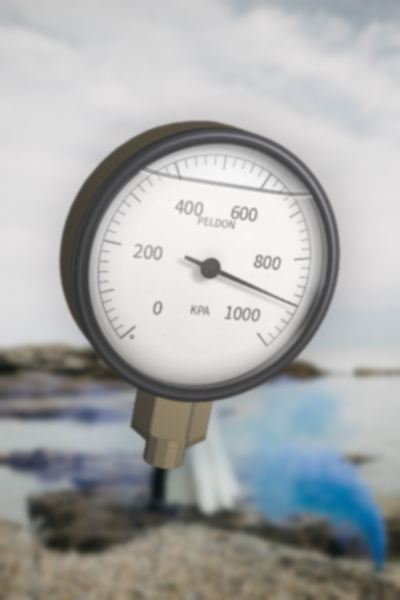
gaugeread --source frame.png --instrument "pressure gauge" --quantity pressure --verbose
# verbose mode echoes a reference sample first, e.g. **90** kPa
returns **900** kPa
